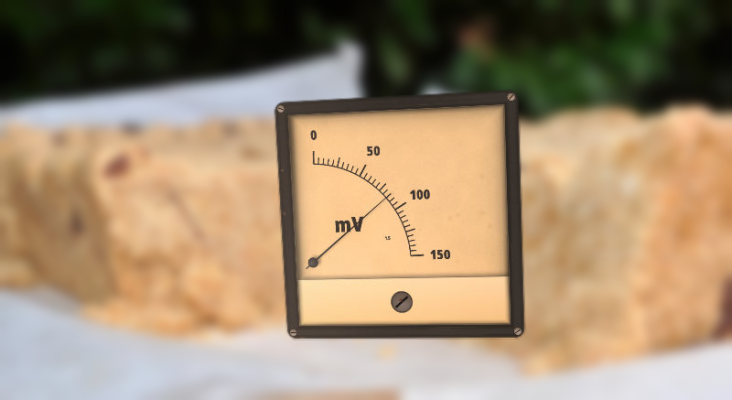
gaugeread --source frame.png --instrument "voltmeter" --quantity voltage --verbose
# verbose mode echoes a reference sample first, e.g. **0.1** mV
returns **85** mV
